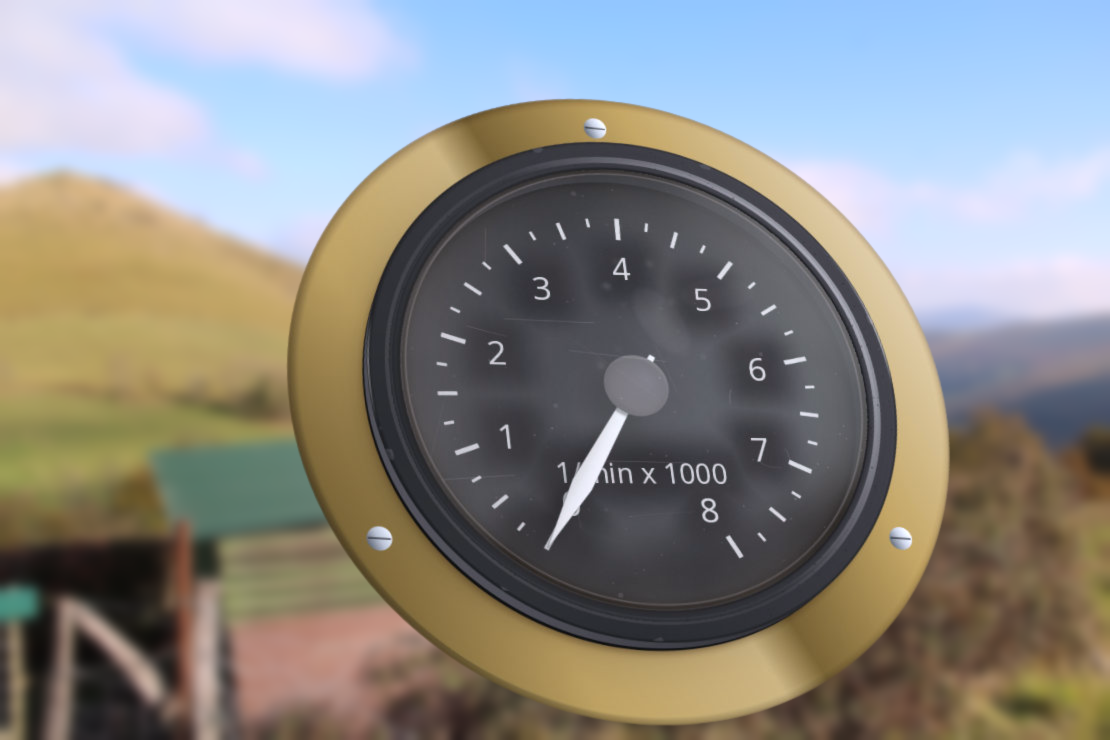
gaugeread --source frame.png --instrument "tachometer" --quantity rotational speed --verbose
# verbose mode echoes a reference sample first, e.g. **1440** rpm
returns **0** rpm
